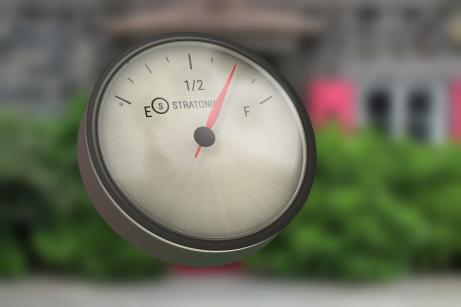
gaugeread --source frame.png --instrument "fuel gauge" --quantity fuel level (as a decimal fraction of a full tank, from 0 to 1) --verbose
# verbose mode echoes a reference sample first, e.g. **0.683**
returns **0.75**
